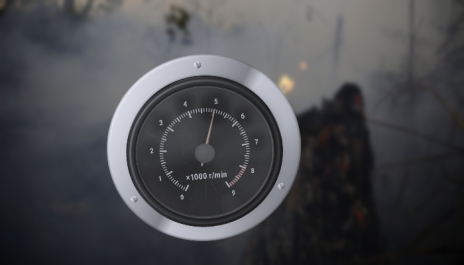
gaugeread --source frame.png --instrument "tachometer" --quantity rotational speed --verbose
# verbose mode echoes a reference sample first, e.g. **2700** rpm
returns **5000** rpm
